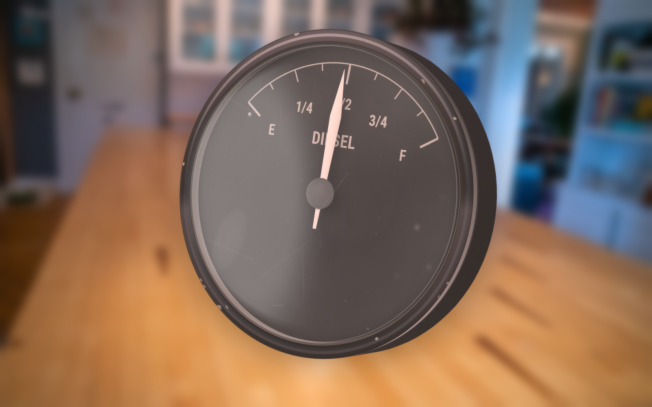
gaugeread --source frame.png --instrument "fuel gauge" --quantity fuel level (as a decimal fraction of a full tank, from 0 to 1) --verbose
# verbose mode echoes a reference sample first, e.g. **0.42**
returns **0.5**
